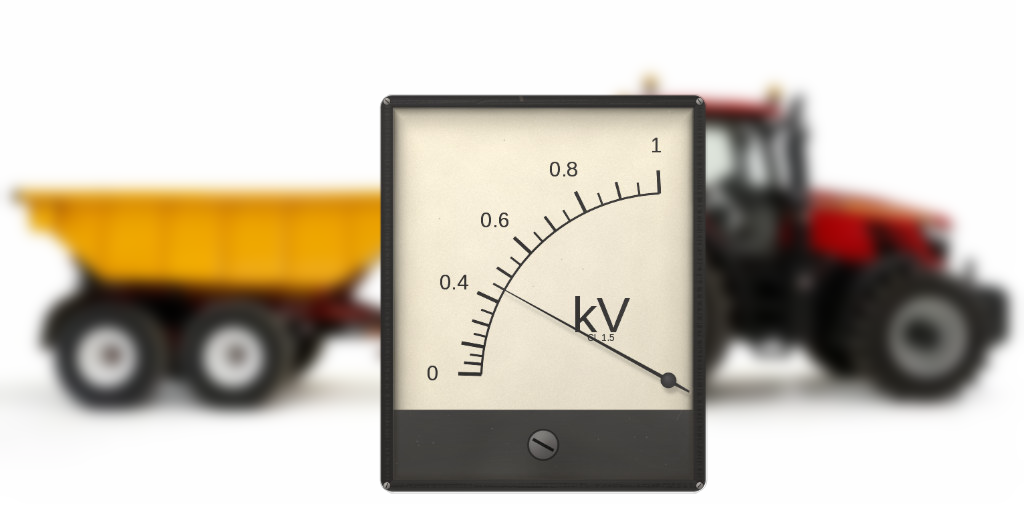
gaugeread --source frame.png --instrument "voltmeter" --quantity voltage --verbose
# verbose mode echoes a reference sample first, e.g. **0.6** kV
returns **0.45** kV
